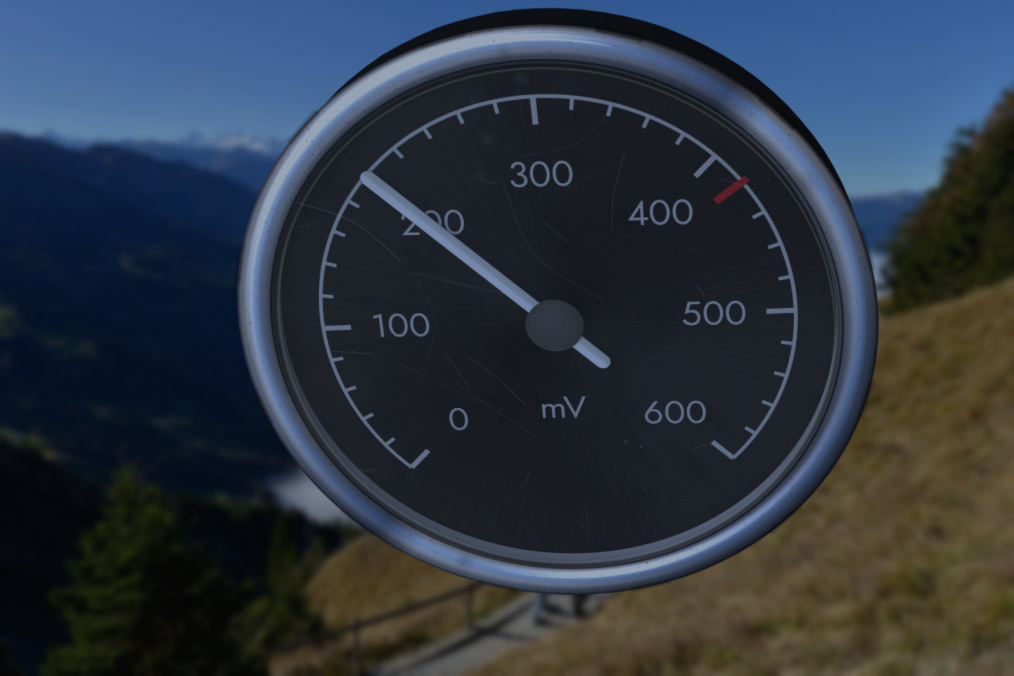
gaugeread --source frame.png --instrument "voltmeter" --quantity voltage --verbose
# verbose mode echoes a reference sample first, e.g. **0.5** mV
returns **200** mV
